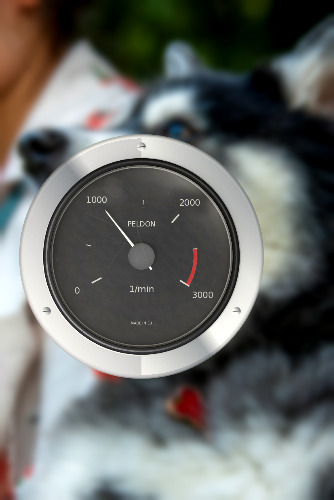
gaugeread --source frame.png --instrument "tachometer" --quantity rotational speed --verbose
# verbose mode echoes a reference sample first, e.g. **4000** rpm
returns **1000** rpm
